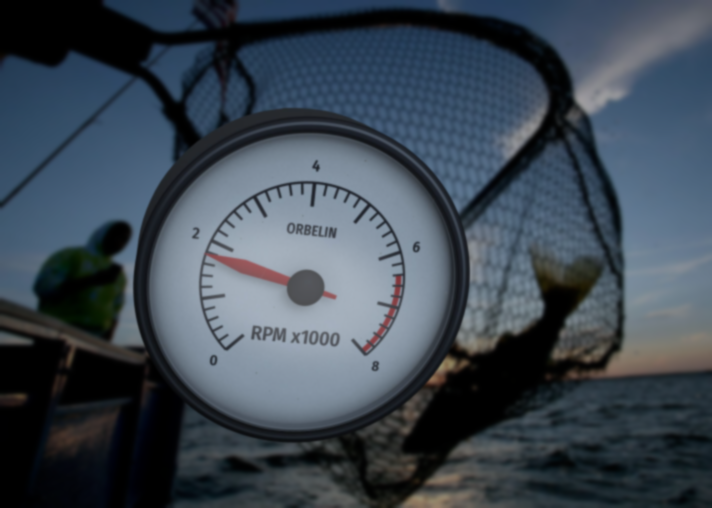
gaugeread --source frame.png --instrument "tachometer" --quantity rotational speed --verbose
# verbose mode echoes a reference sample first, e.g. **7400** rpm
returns **1800** rpm
